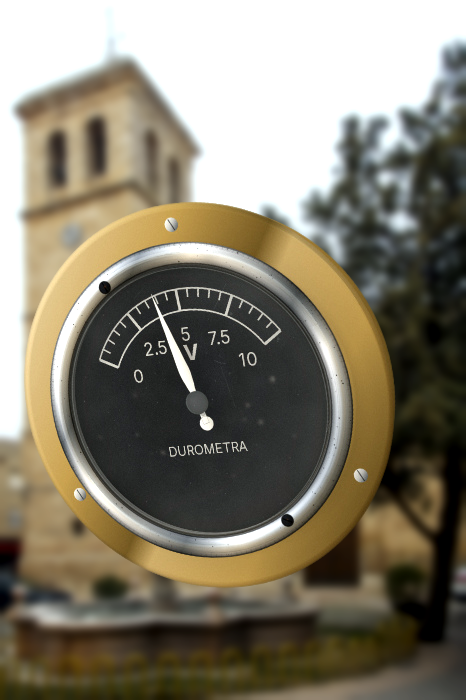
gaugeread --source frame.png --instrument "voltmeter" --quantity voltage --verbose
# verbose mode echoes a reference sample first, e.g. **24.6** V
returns **4** V
